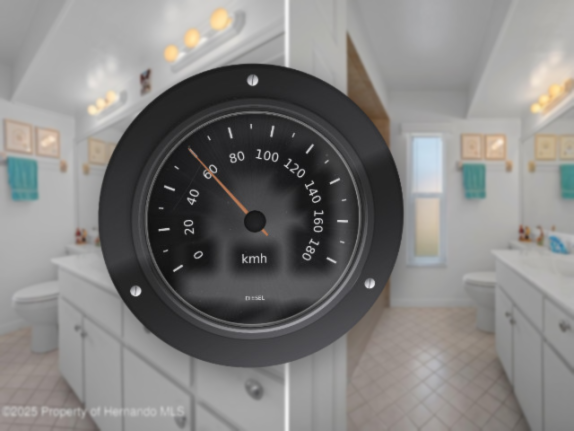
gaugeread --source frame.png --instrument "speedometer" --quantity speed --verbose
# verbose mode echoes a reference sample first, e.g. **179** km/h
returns **60** km/h
